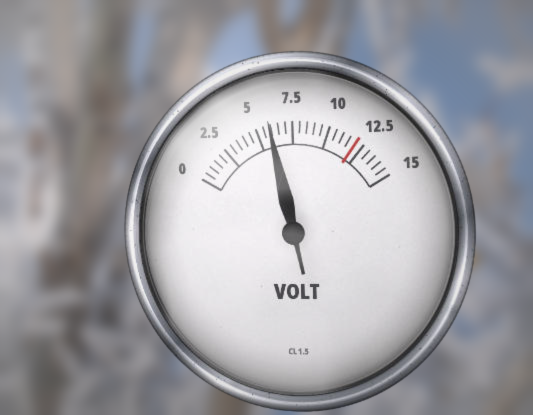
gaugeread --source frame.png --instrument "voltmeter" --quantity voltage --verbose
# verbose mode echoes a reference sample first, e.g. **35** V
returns **6** V
